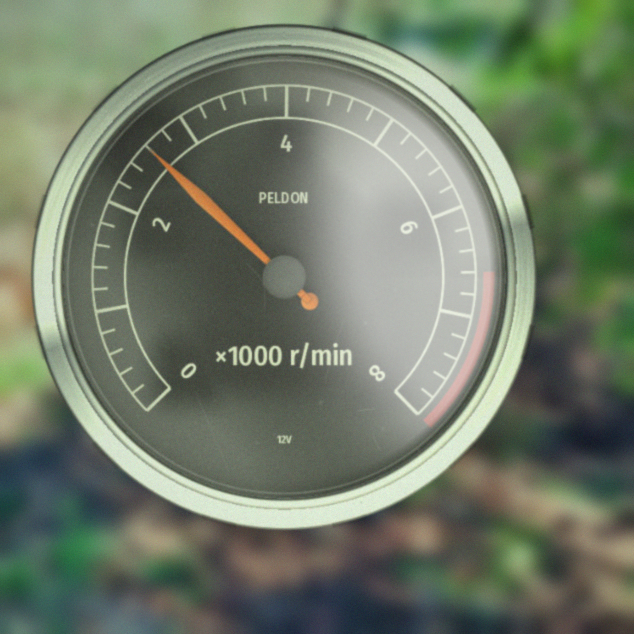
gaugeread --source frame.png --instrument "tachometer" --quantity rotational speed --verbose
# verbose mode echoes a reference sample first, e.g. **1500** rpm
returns **2600** rpm
